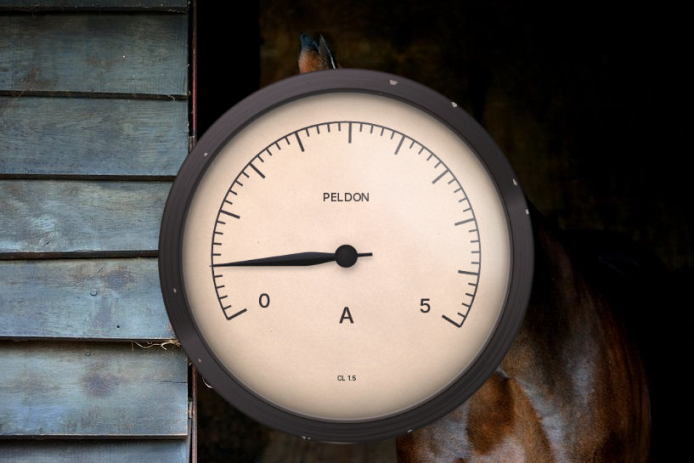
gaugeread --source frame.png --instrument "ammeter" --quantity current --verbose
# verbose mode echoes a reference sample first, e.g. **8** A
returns **0.5** A
